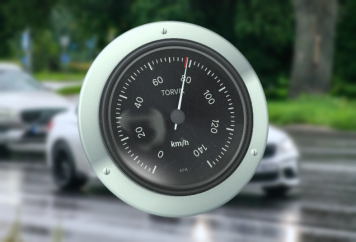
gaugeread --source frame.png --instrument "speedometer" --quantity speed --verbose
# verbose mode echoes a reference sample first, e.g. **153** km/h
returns **78** km/h
